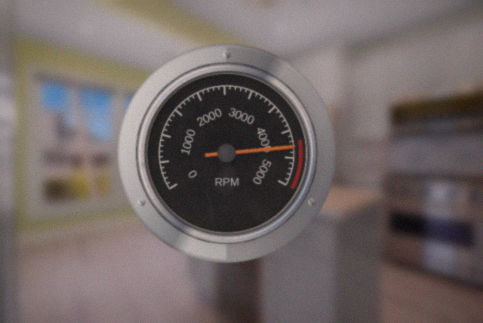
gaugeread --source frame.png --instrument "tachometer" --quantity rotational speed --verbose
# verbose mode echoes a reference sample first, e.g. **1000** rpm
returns **4300** rpm
